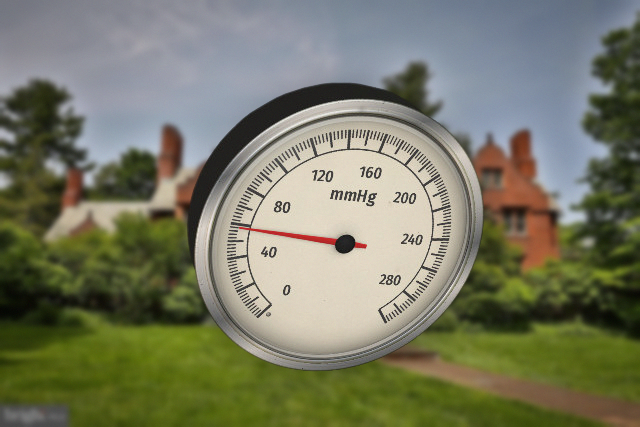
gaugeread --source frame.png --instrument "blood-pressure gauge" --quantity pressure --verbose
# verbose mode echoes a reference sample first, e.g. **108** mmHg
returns **60** mmHg
